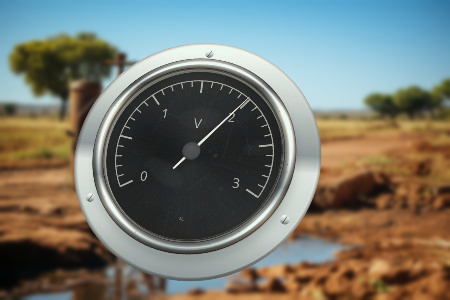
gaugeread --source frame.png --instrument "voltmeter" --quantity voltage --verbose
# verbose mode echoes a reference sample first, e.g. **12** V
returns **2** V
